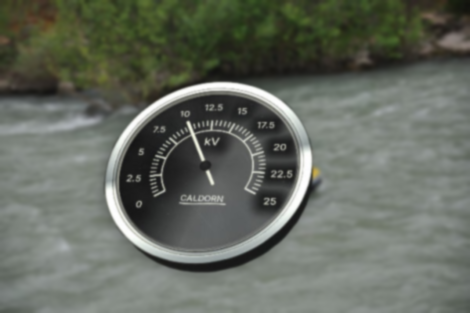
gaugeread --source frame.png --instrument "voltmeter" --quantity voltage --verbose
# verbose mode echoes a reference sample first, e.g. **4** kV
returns **10** kV
